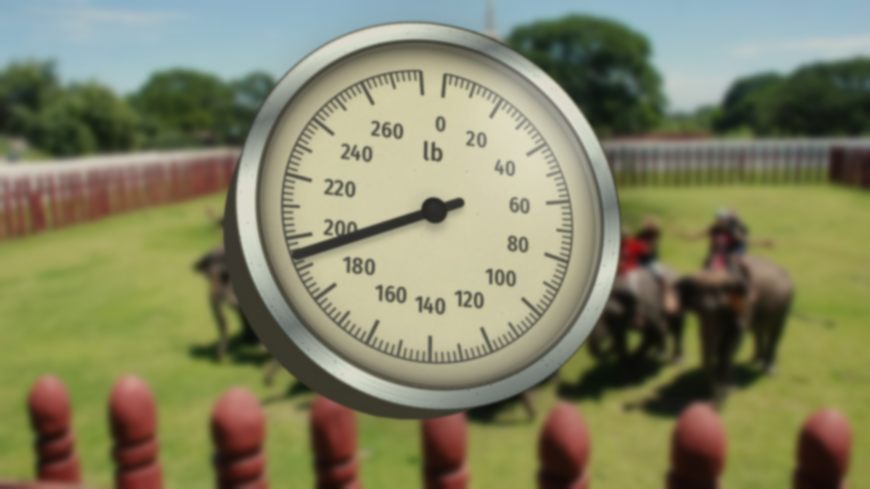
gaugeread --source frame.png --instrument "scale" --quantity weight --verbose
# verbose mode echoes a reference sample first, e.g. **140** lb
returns **194** lb
